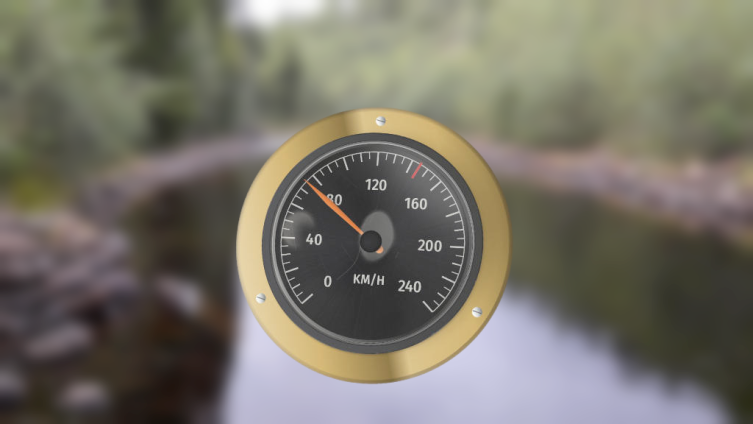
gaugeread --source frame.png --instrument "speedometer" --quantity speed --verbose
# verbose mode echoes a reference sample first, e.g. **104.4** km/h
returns **75** km/h
